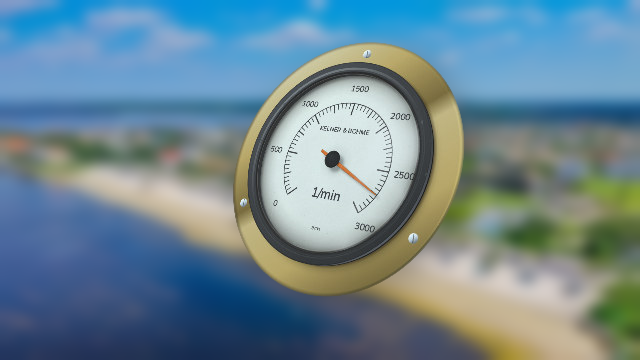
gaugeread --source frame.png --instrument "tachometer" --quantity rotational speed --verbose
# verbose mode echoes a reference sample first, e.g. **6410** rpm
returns **2750** rpm
